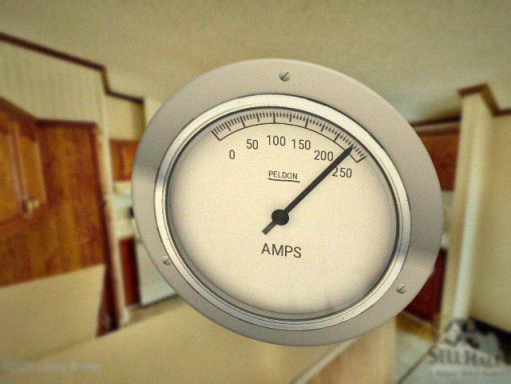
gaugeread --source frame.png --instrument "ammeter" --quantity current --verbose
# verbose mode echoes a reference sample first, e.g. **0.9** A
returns **225** A
